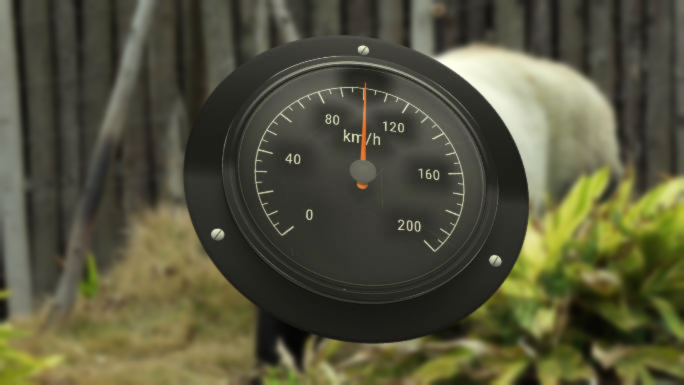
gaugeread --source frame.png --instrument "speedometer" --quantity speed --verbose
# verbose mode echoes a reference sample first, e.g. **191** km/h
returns **100** km/h
